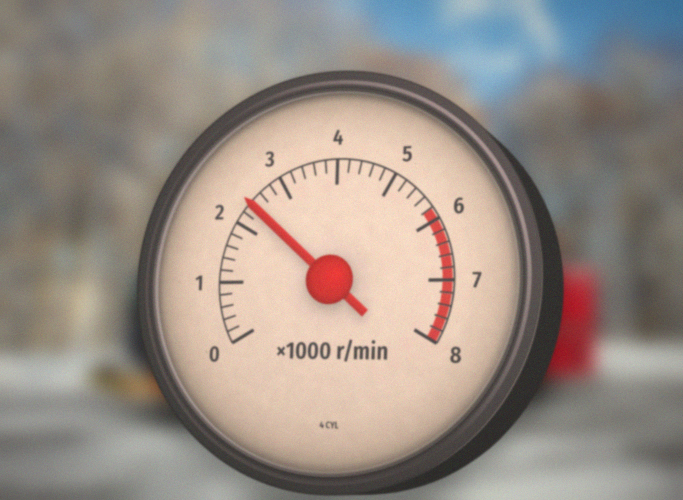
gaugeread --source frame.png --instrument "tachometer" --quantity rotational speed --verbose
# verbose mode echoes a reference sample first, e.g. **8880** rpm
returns **2400** rpm
